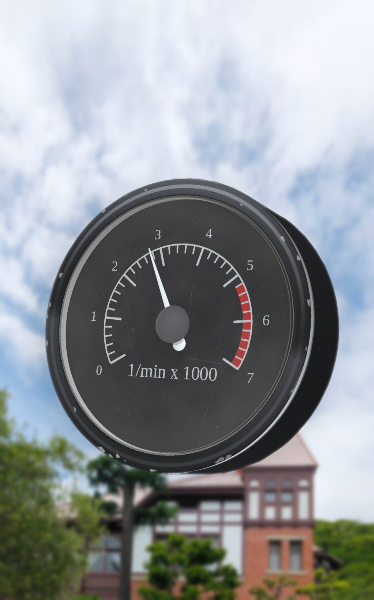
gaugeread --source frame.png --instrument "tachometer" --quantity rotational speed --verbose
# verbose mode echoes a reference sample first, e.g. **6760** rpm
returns **2800** rpm
